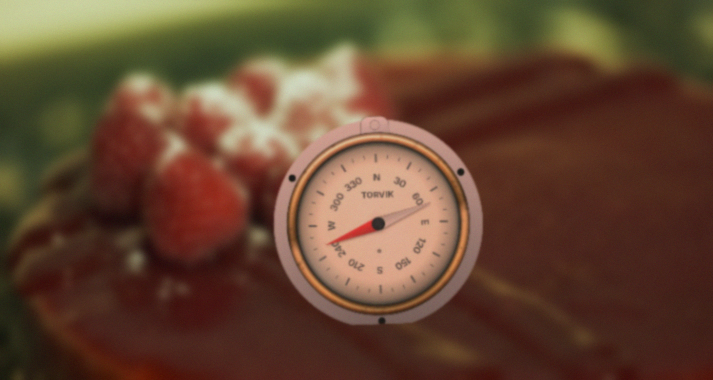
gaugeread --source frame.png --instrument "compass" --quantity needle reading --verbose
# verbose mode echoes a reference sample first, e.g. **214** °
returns **250** °
